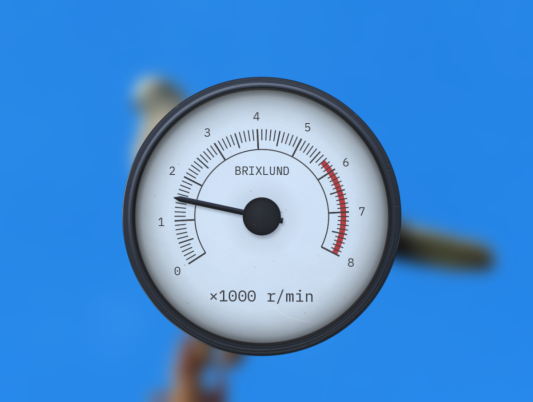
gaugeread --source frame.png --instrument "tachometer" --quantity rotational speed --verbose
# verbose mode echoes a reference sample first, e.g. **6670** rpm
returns **1500** rpm
